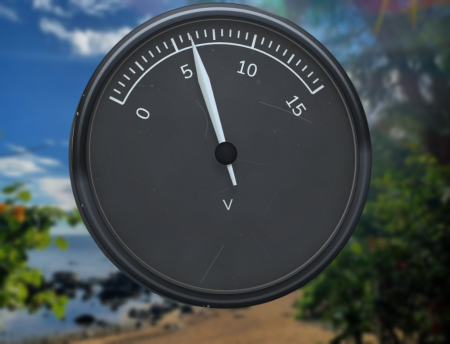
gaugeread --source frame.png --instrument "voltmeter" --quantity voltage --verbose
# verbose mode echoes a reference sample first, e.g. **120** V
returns **6** V
